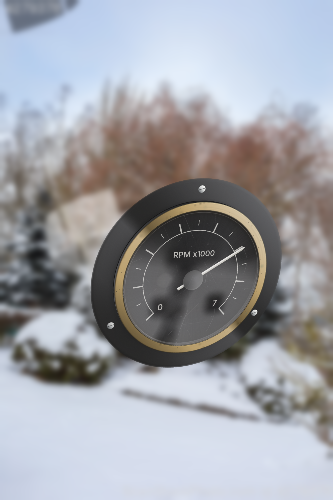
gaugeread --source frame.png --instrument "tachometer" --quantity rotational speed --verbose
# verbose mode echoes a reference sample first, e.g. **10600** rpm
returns **5000** rpm
